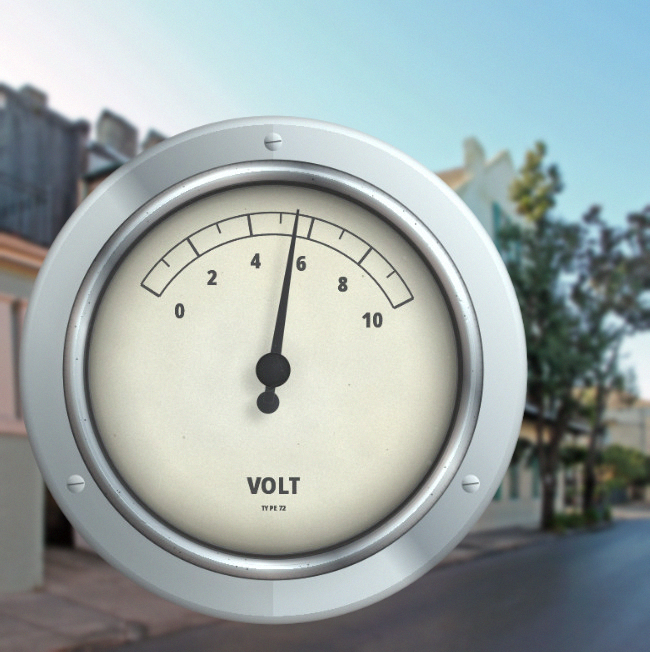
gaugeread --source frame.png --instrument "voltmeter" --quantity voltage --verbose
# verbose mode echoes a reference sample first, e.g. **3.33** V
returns **5.5** V
